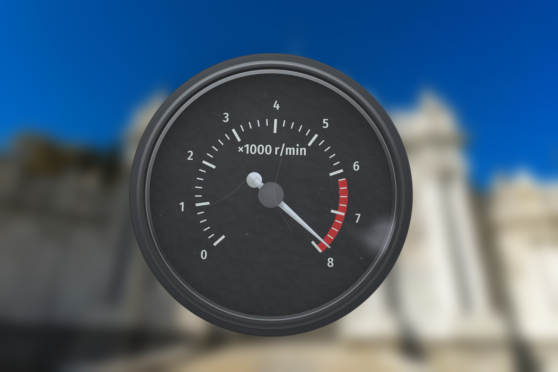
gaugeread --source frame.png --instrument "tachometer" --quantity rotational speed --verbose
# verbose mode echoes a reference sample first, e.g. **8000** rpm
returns **7800** rpm
